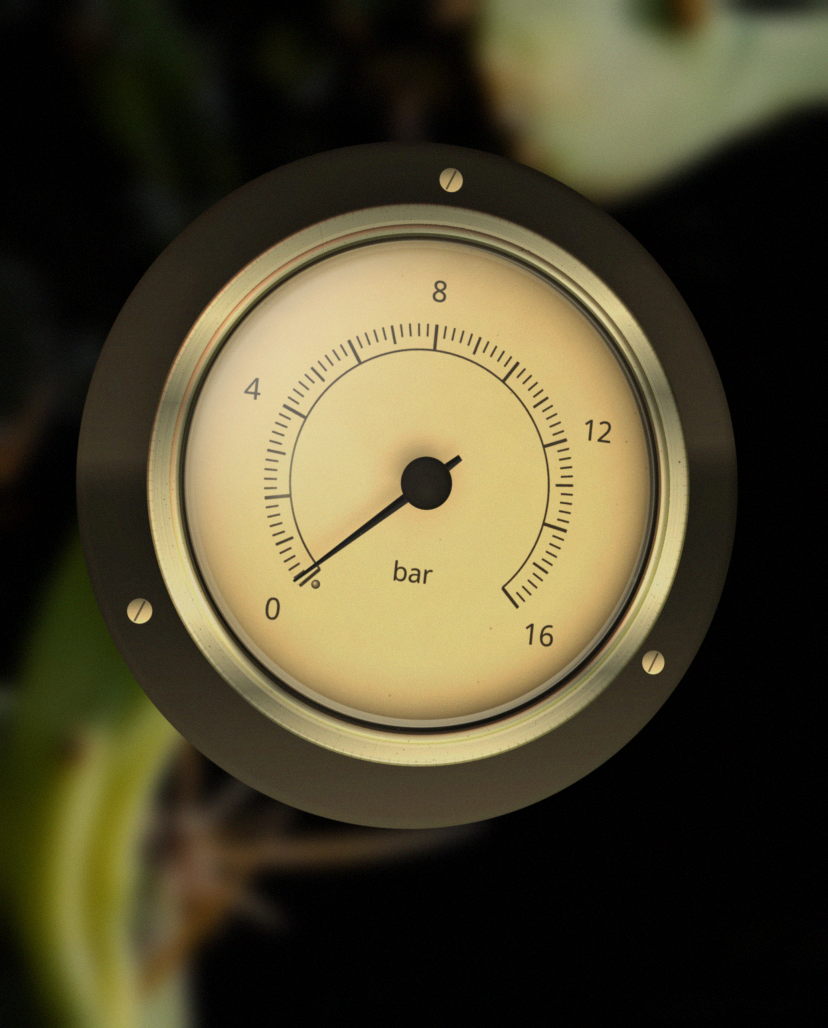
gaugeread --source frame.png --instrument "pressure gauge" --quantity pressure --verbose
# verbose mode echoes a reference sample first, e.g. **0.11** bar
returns **0.2** bar
